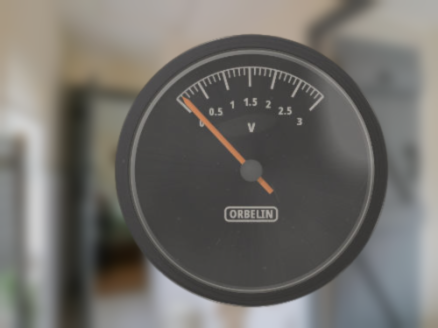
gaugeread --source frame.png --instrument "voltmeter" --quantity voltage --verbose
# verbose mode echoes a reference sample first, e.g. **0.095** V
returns **0.1** V
